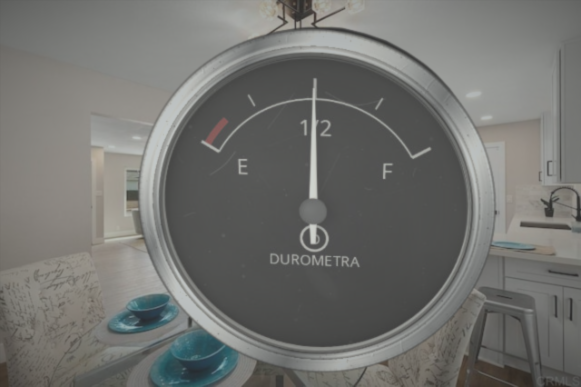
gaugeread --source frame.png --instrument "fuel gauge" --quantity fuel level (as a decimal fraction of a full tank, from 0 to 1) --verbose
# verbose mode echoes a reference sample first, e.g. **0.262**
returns **0.5**
